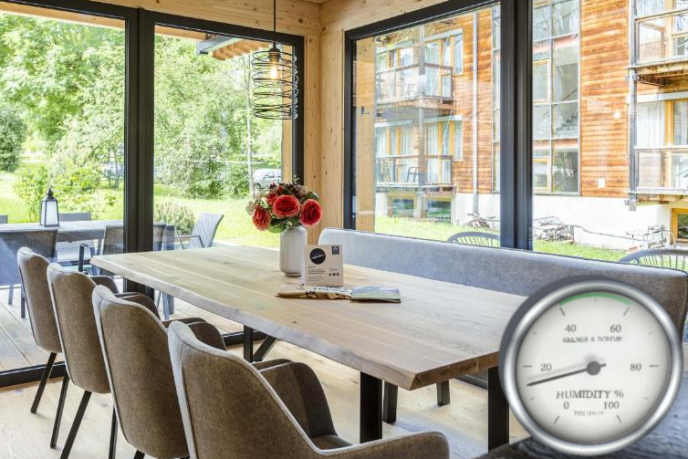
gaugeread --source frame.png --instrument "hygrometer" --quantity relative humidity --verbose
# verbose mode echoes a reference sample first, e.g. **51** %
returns **15** %
